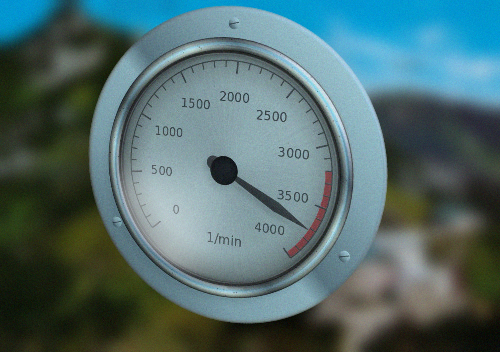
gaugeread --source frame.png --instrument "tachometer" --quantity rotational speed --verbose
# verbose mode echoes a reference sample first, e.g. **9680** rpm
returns **3700** rpm
